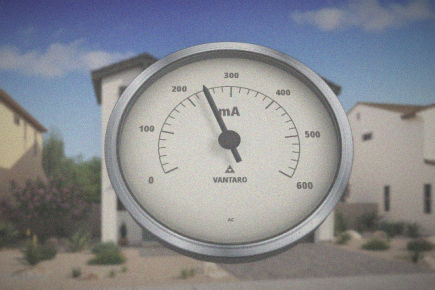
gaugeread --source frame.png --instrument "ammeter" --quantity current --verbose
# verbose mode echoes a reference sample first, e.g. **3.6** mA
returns **240** mA
